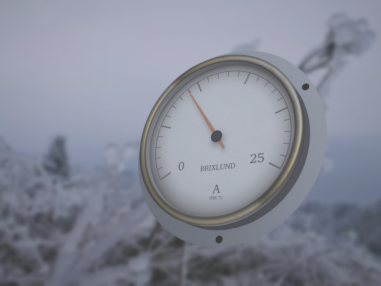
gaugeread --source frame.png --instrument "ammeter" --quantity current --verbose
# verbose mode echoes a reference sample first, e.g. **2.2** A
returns **9** A
